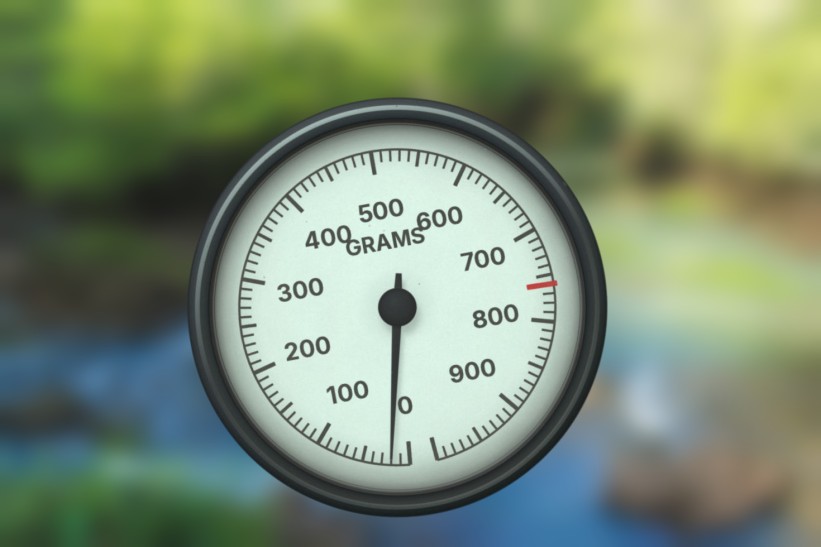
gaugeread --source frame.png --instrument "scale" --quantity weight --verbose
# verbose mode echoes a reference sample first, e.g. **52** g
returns **20** g
